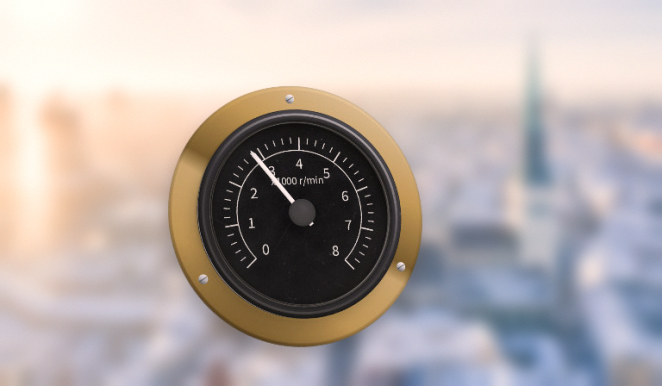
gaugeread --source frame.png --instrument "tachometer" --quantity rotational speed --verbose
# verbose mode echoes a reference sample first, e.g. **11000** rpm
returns **2800** rpm
